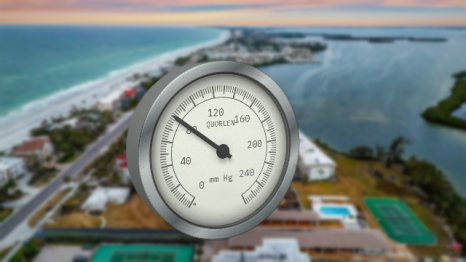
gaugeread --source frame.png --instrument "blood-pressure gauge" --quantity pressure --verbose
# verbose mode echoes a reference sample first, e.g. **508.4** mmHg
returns **80** mmHg
